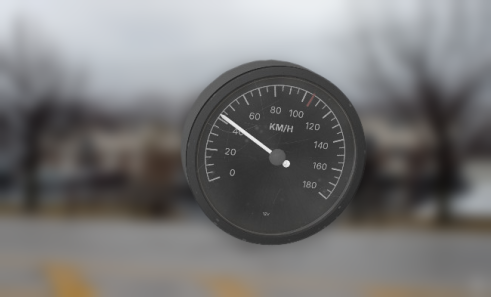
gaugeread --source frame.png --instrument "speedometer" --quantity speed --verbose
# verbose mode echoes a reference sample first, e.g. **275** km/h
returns **42.5** km/h
